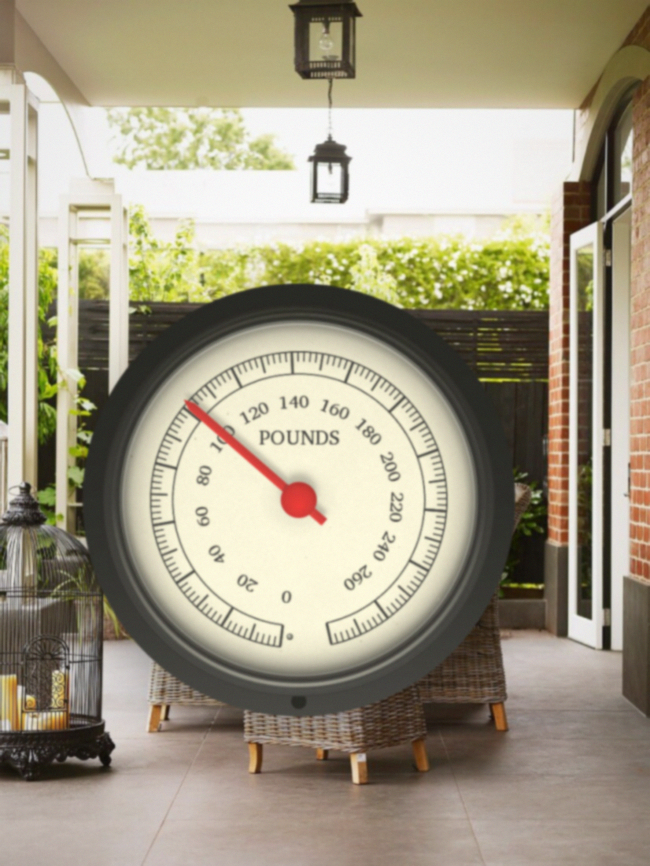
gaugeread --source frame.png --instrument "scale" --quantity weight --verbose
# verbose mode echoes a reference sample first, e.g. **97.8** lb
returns **102** lb
